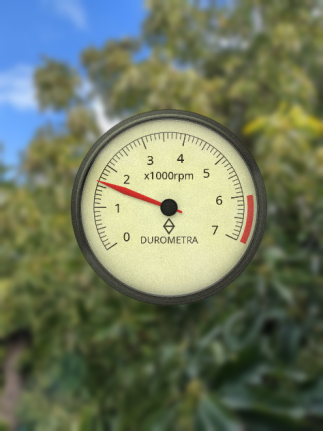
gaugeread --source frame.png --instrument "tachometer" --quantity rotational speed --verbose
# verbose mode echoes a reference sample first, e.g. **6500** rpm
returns **1600** rpm
